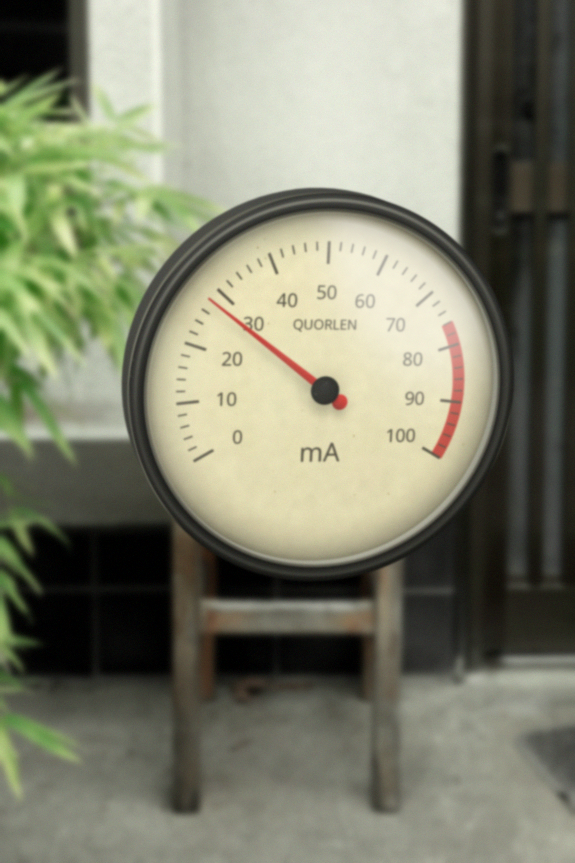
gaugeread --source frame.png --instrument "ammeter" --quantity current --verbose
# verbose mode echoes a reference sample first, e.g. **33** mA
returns **28** mA
